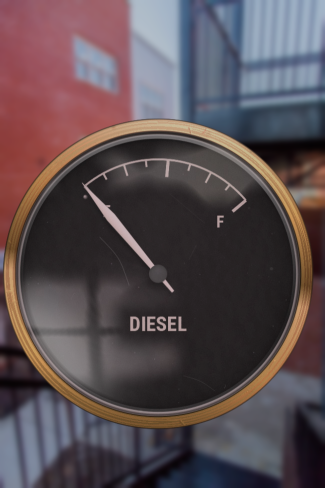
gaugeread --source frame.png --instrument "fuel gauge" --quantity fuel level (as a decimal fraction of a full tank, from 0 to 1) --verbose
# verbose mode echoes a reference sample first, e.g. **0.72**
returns **0**
